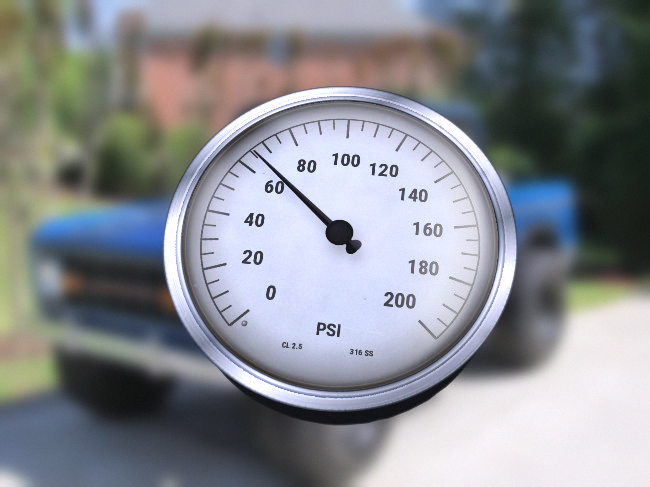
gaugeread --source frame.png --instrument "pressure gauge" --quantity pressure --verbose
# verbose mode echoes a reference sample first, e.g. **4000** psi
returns **65** psi
